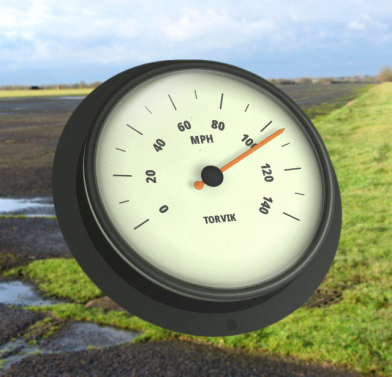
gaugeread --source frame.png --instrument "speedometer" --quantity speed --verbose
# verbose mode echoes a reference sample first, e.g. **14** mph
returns **105** mph
